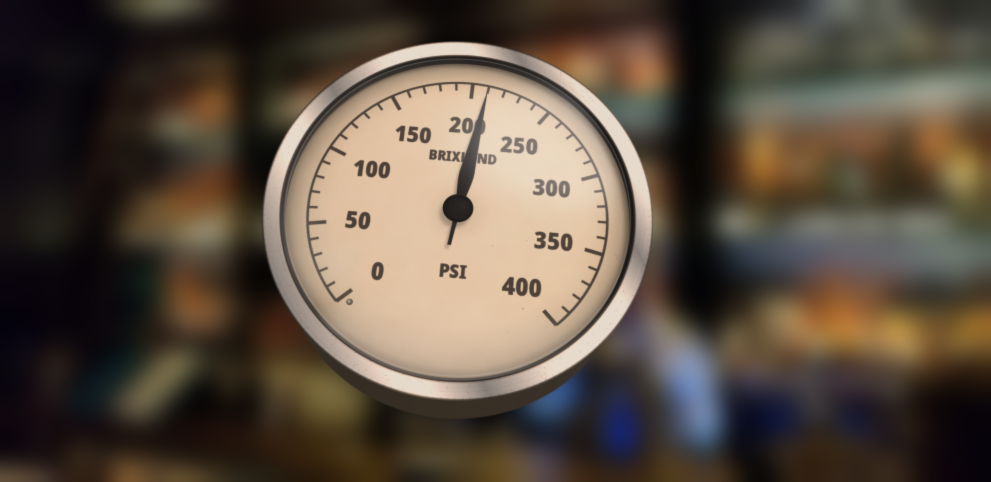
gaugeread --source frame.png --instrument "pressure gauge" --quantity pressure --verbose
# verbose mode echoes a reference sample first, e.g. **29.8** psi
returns **210** psi
